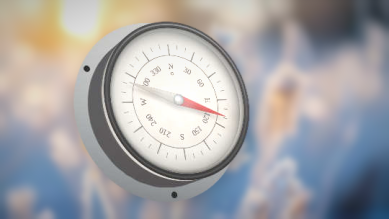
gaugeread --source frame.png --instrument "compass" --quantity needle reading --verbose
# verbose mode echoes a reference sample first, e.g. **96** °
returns **110** °
